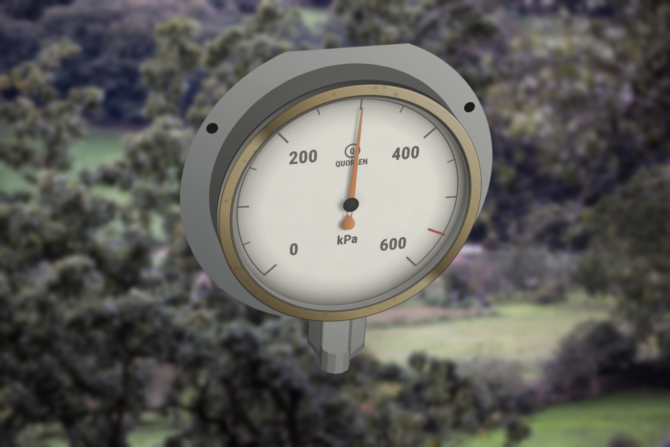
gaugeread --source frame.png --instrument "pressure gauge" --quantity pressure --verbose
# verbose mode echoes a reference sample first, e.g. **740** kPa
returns **300** kPa
